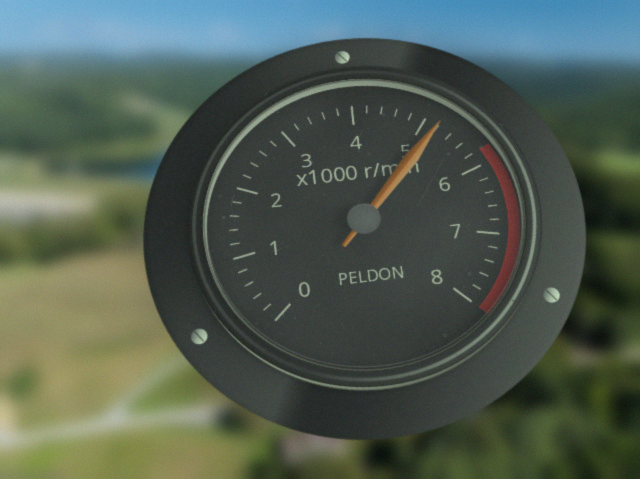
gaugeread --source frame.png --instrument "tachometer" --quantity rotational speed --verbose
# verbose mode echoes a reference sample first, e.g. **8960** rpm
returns **5200** rpm
